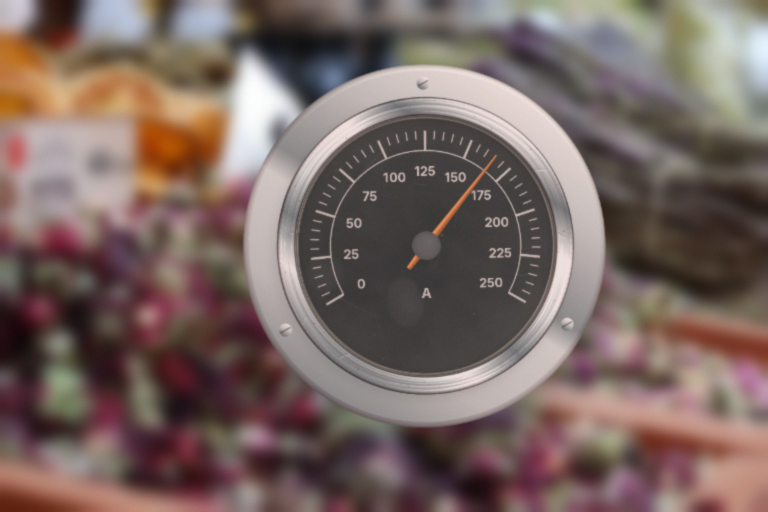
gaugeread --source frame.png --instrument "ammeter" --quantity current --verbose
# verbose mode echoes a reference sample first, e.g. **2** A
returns **165** A
